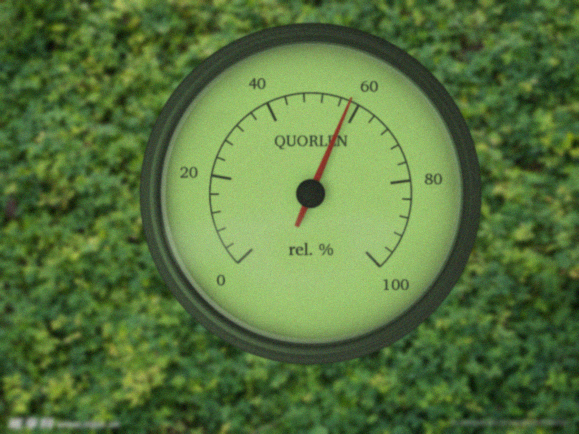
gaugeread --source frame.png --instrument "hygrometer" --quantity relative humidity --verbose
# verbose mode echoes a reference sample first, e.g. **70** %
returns **58** %
